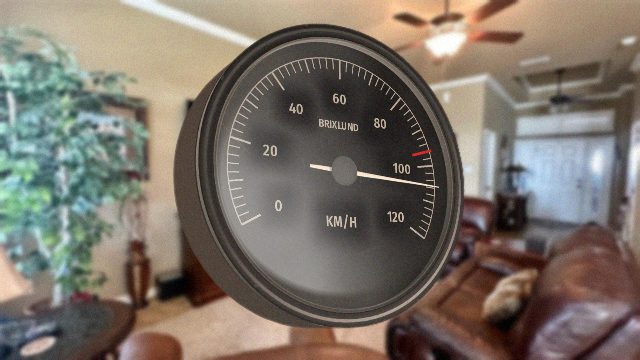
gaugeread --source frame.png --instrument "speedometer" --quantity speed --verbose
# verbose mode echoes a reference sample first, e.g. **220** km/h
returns **106** km/h
